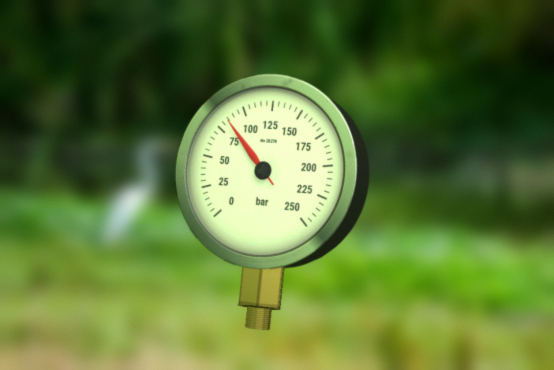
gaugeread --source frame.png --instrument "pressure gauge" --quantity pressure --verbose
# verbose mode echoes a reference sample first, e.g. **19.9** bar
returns **85** bar
